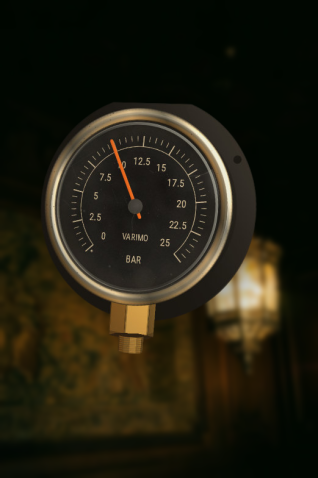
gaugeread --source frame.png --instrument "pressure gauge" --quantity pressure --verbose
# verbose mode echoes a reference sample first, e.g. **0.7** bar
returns **10** bar
